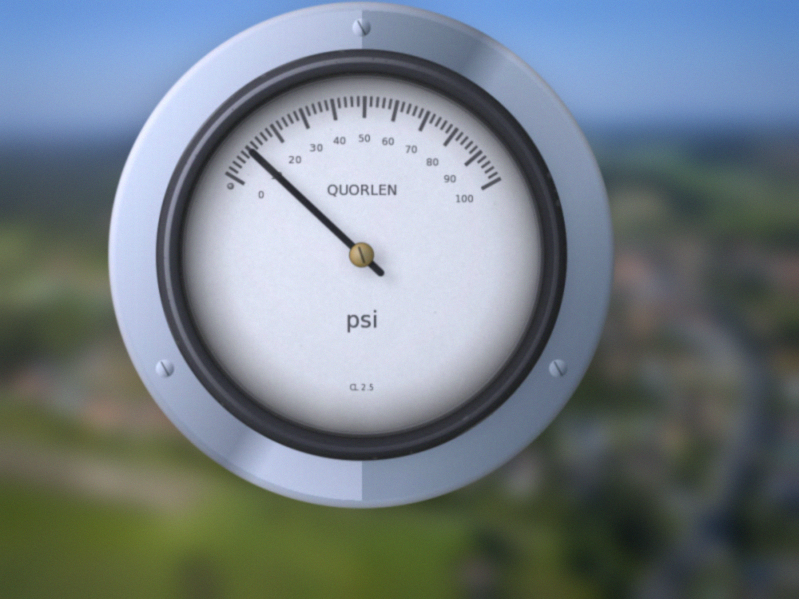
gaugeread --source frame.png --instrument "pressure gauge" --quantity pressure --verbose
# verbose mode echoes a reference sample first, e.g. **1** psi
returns **10** psi
